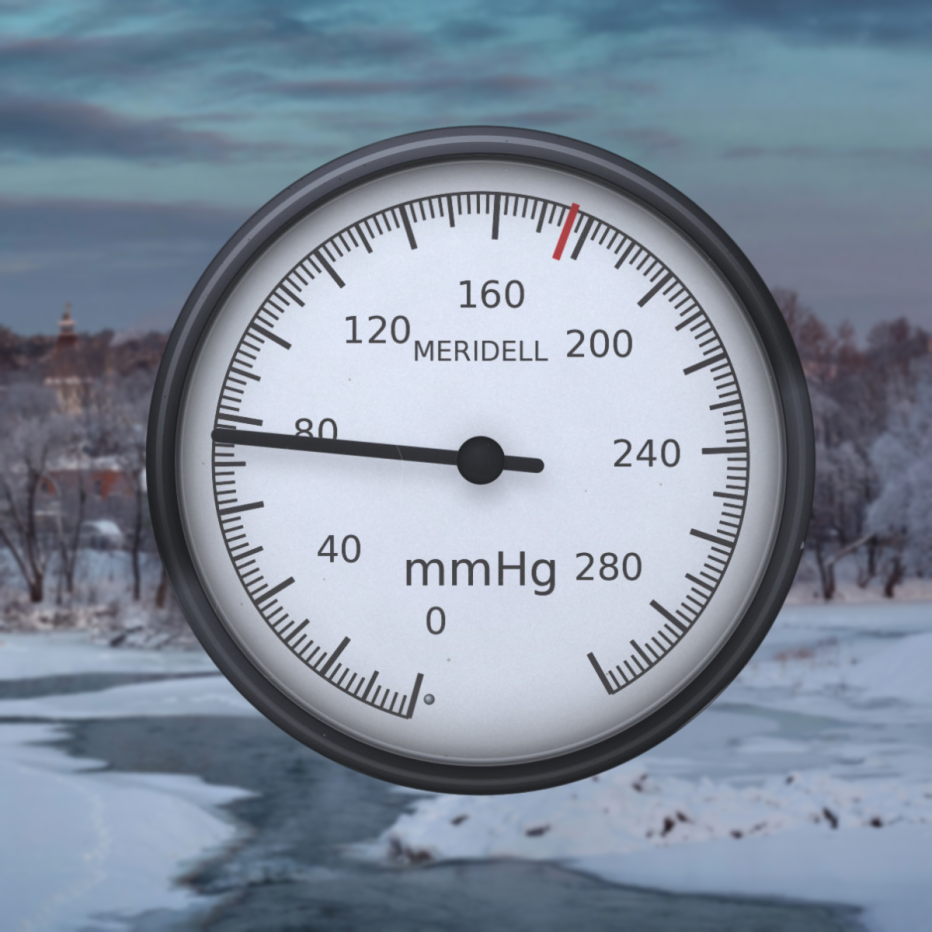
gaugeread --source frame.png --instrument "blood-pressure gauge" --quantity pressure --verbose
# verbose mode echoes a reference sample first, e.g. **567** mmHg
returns **76** mmHg
